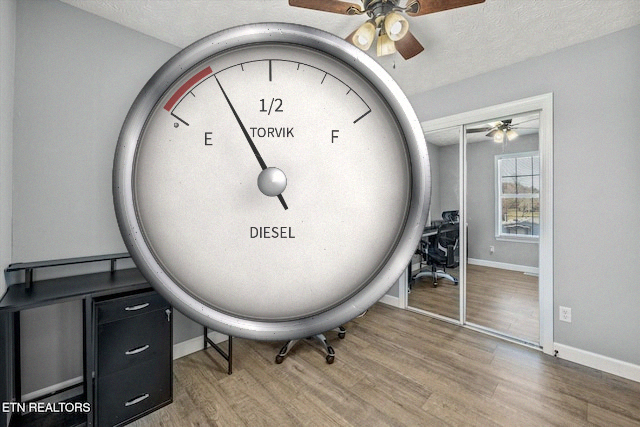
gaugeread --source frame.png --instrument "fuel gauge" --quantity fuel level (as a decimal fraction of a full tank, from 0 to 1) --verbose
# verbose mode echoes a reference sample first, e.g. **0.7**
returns **0.25**
